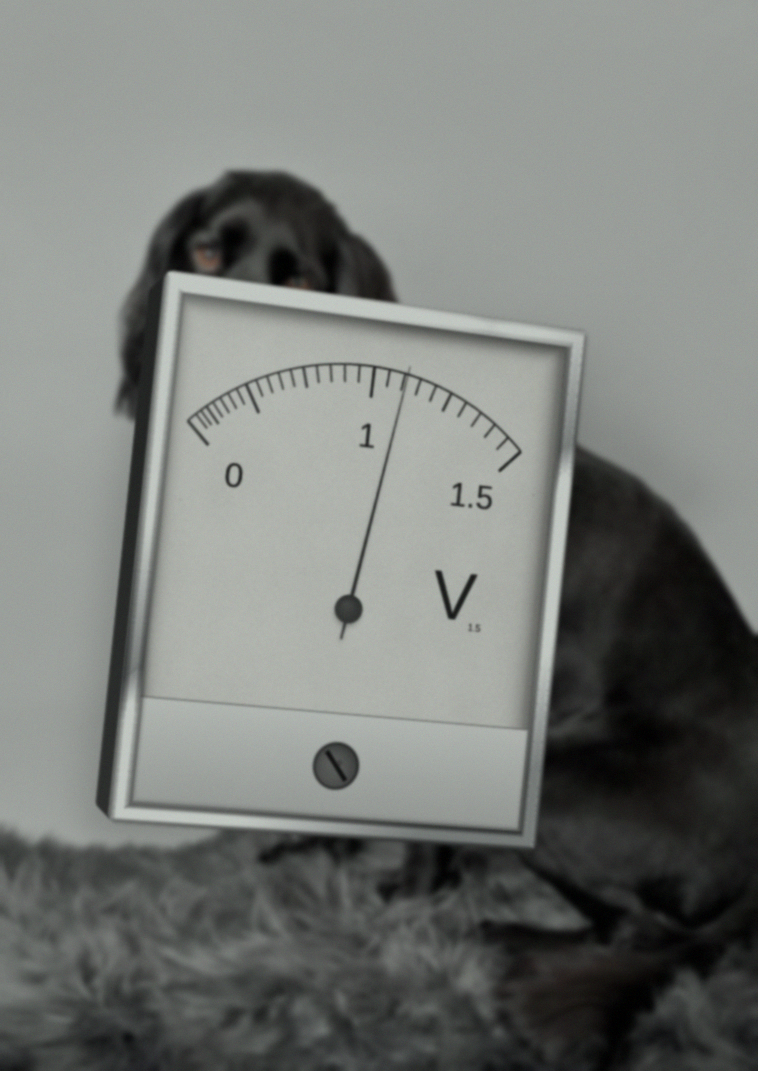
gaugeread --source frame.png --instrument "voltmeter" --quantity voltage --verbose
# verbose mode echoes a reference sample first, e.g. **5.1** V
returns **1.1** V
